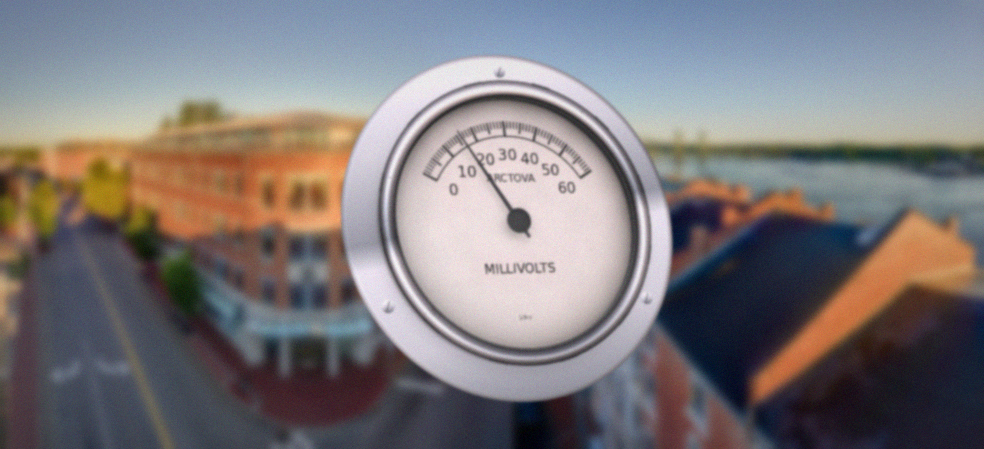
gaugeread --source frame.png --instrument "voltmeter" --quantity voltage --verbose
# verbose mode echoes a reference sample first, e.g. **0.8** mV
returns **15** mV
